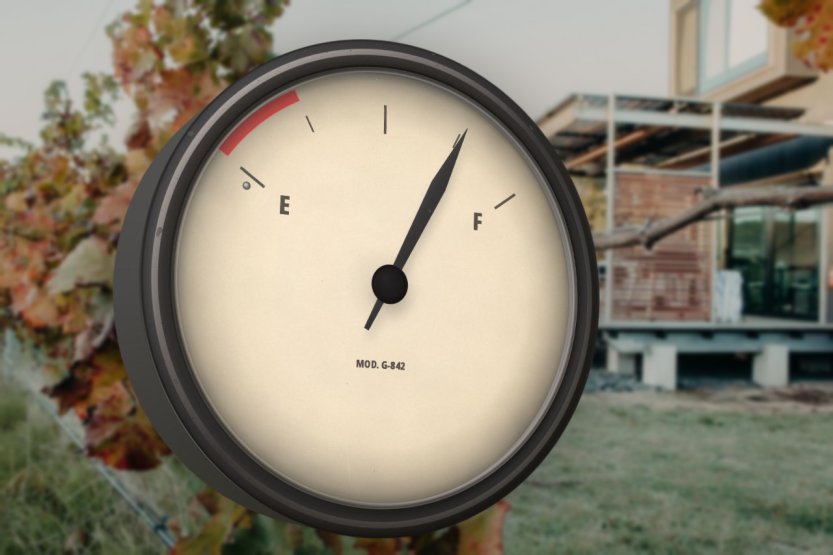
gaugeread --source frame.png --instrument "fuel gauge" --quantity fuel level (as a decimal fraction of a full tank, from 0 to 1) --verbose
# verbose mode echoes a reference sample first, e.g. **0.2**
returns **0.75**
